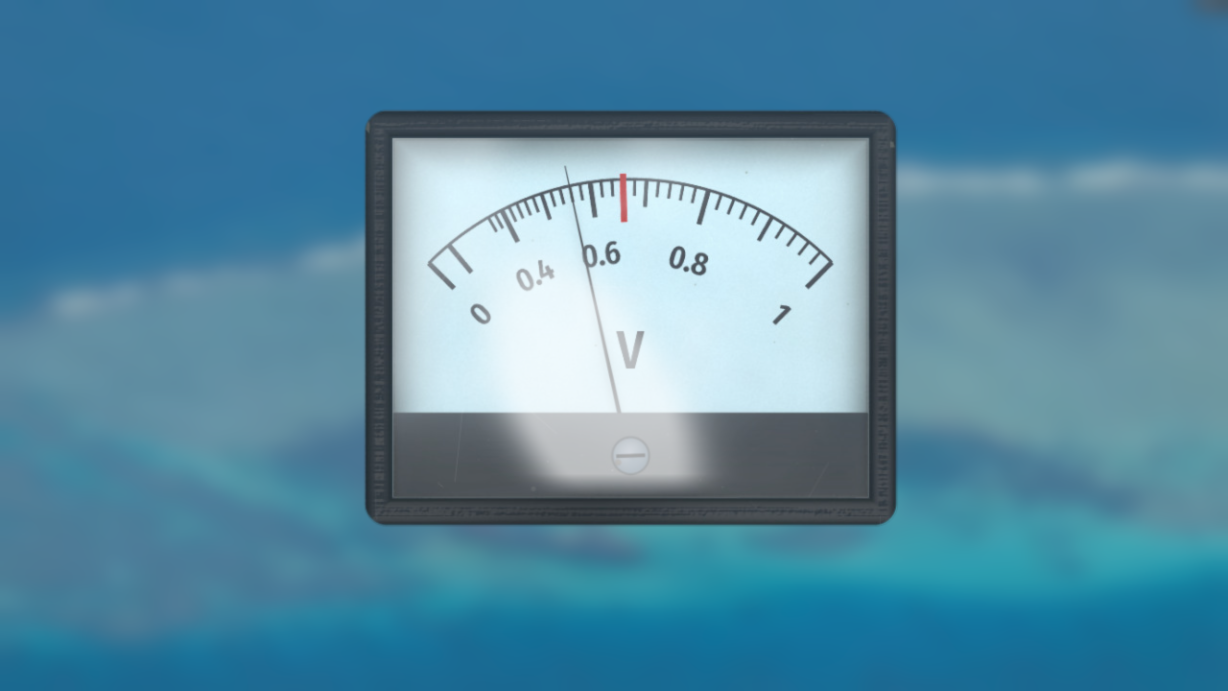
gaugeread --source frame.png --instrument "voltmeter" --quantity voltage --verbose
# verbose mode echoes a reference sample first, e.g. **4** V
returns **0.56** V
